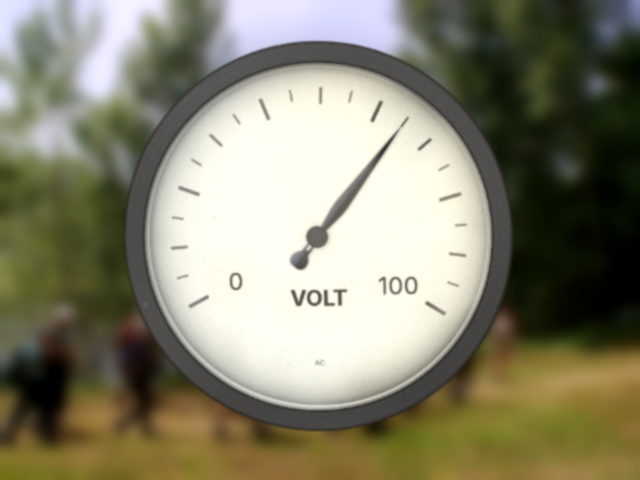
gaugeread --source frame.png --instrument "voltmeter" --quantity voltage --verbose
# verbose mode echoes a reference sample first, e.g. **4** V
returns **65** V
